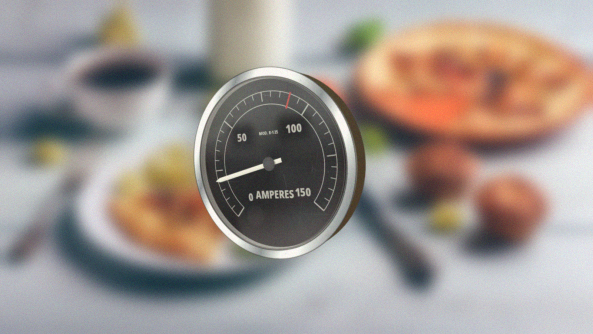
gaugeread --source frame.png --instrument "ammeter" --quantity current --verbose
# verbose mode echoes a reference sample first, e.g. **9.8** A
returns **20** A
